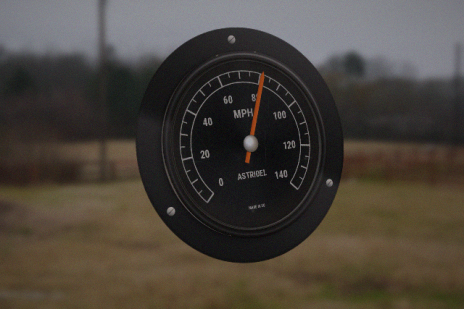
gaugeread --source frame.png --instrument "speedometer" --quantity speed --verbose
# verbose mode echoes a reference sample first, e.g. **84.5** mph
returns **80** mph
